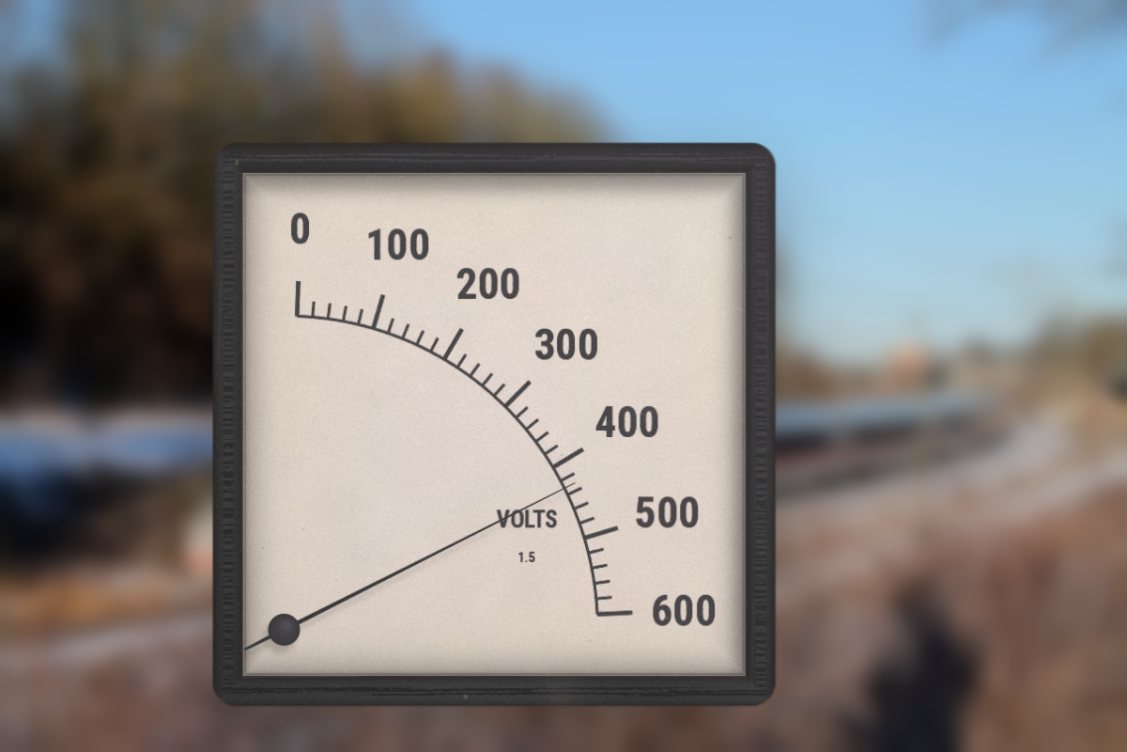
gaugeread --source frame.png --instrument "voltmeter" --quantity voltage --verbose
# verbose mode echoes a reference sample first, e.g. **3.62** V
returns **430** V
